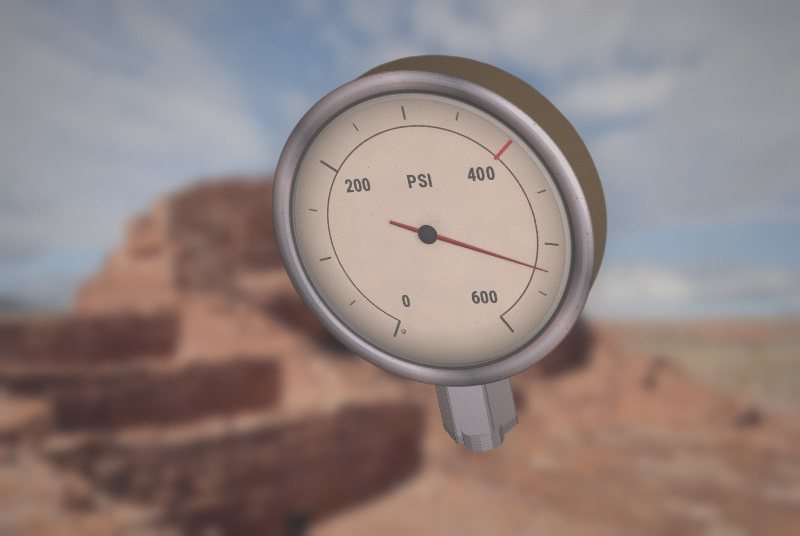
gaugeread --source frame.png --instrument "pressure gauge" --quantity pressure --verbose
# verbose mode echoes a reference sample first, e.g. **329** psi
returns **525** psi
